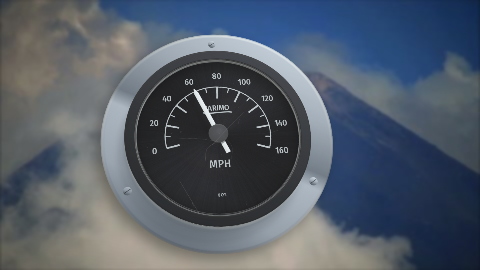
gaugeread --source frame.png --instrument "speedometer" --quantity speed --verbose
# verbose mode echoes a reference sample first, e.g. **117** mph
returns **60** mph
